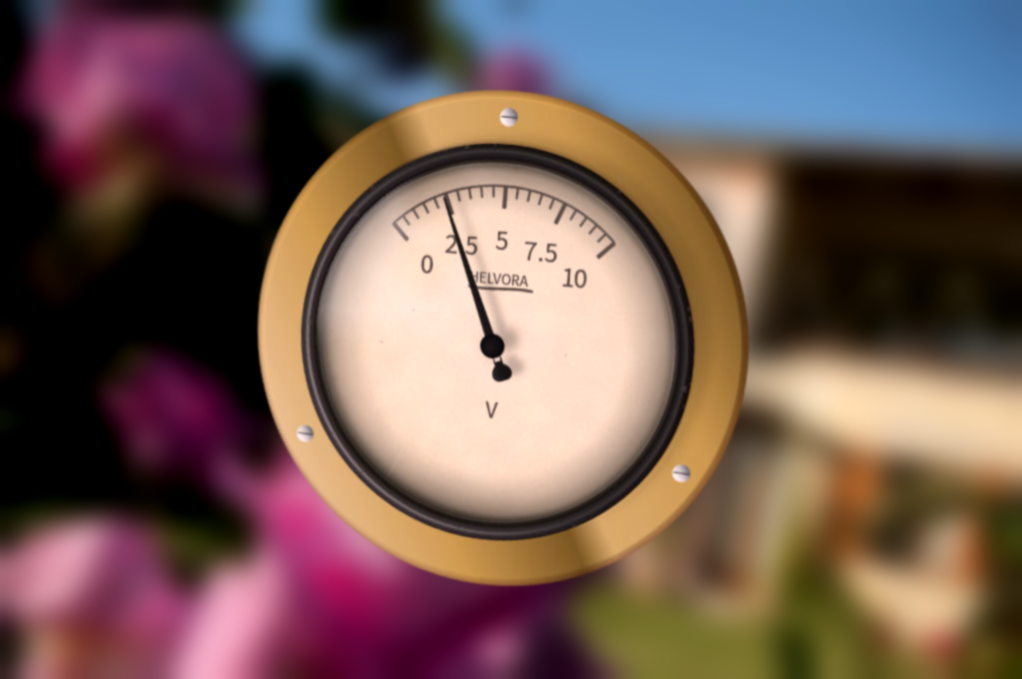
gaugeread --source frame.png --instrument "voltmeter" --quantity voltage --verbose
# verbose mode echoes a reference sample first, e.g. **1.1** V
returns **2.5** V
